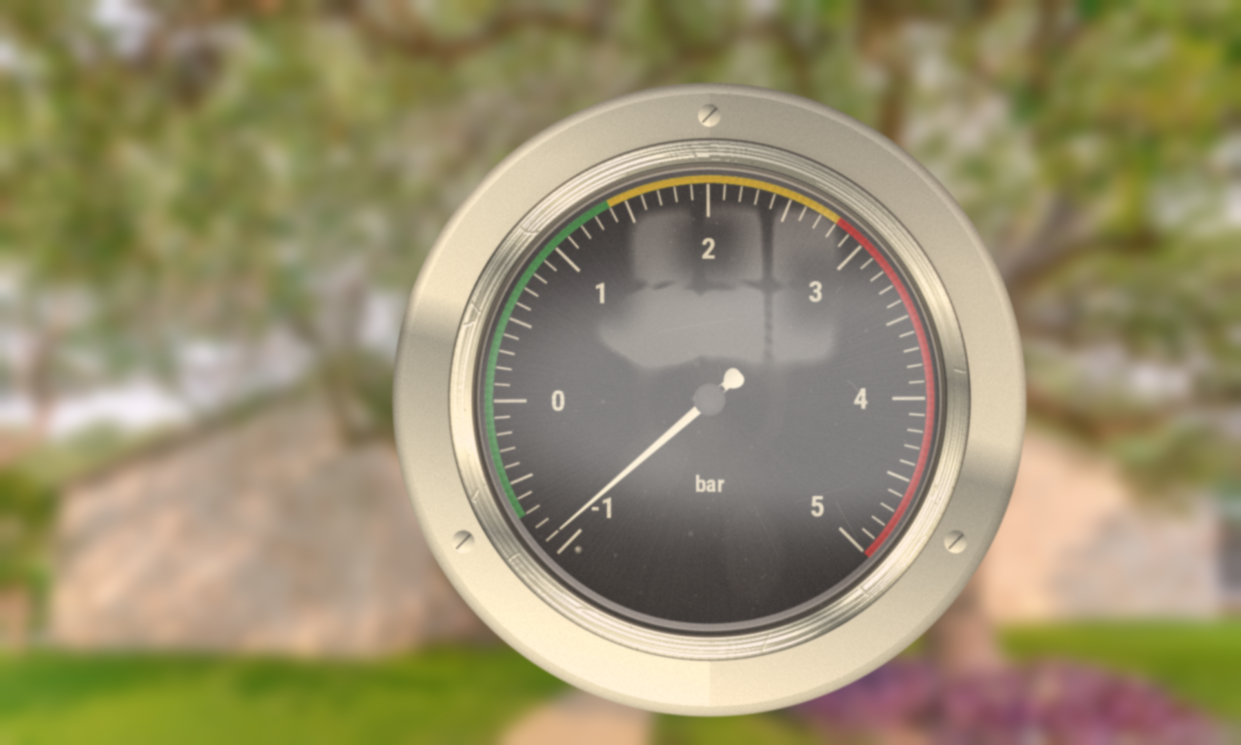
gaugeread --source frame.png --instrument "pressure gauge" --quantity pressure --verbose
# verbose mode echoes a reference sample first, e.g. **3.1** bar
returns **-0.9** bar
